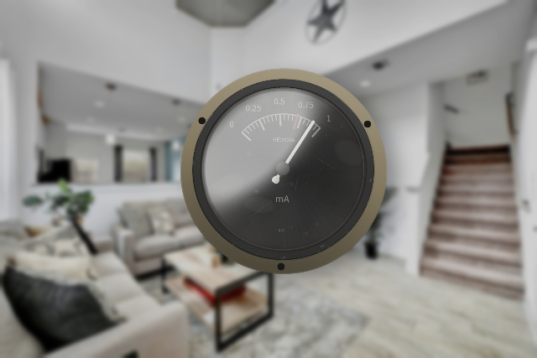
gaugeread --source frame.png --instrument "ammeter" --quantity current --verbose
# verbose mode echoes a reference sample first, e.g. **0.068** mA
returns **0.9** mA
